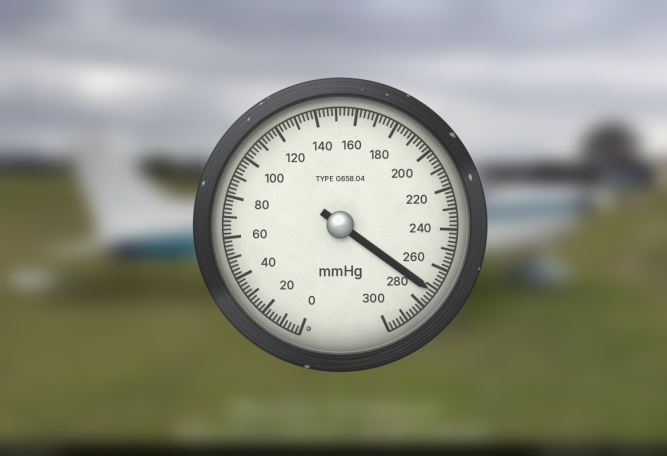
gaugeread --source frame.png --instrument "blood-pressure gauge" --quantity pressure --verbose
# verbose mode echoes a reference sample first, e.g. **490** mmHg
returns **272** mmHg
